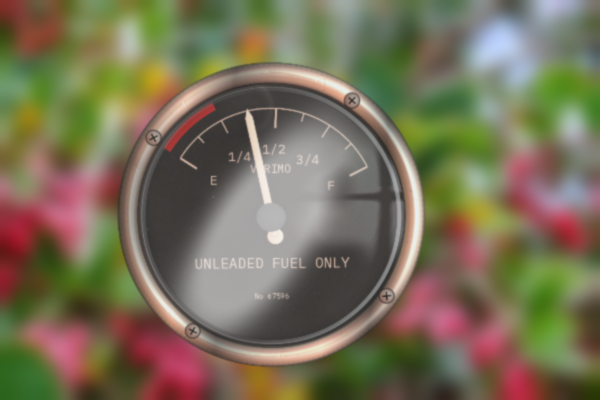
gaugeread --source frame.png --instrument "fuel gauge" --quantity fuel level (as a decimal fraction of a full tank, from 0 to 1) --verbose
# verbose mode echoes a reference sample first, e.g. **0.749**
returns **0.375**
